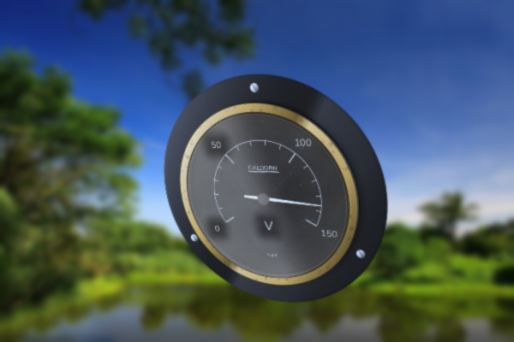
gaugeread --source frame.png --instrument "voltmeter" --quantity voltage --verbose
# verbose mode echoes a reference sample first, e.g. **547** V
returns **135** V
